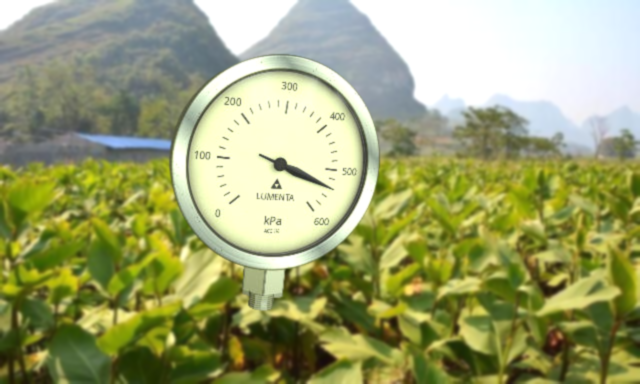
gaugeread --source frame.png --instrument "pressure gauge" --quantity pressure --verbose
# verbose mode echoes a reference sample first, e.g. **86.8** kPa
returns **540** kPa
